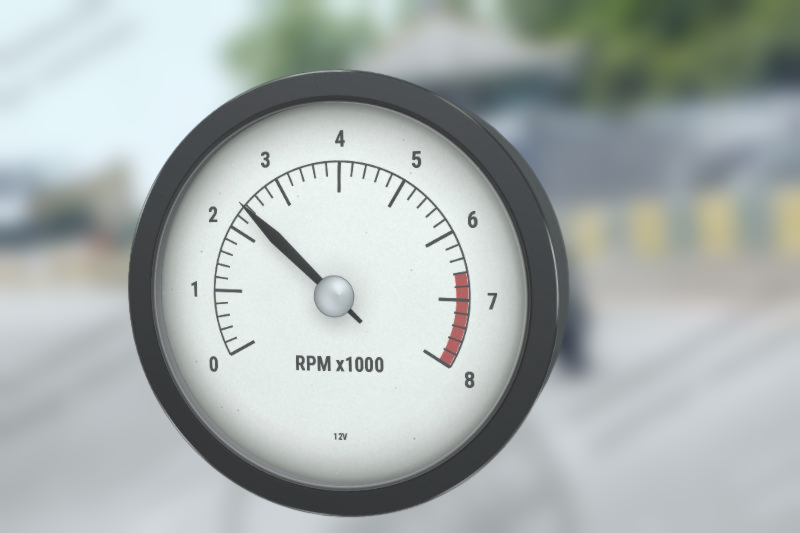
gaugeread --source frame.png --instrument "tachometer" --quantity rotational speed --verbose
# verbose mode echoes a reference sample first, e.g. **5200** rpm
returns **2400** rpm
